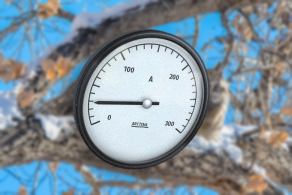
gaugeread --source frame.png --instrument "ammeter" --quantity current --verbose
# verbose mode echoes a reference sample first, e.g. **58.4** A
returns **30** A
